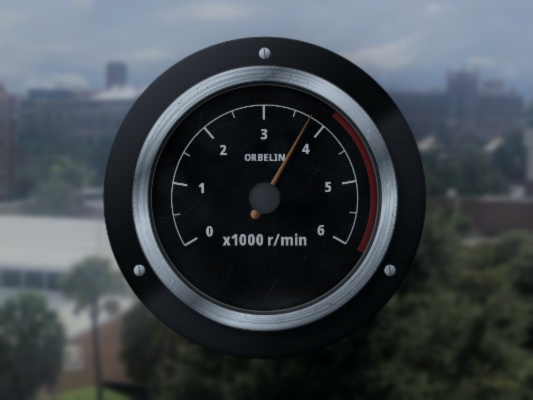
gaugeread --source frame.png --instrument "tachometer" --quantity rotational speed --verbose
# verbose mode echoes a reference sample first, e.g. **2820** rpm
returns **3750** rpm
